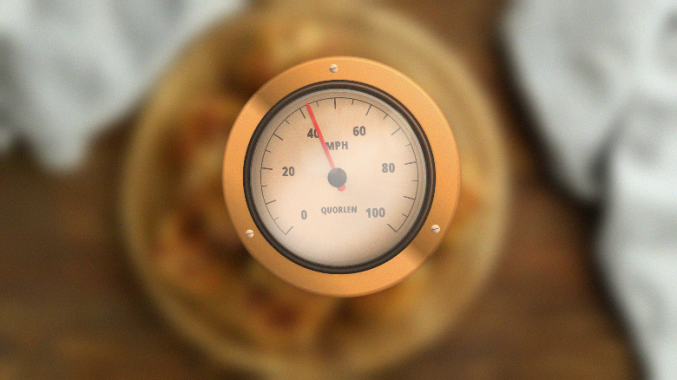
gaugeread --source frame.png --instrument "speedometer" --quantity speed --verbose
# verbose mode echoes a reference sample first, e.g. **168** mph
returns **42.5** mph
